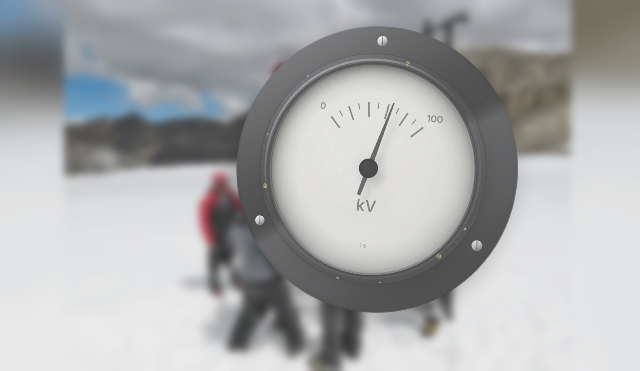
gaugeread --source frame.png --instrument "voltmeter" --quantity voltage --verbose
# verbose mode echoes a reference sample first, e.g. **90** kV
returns **65** kV
